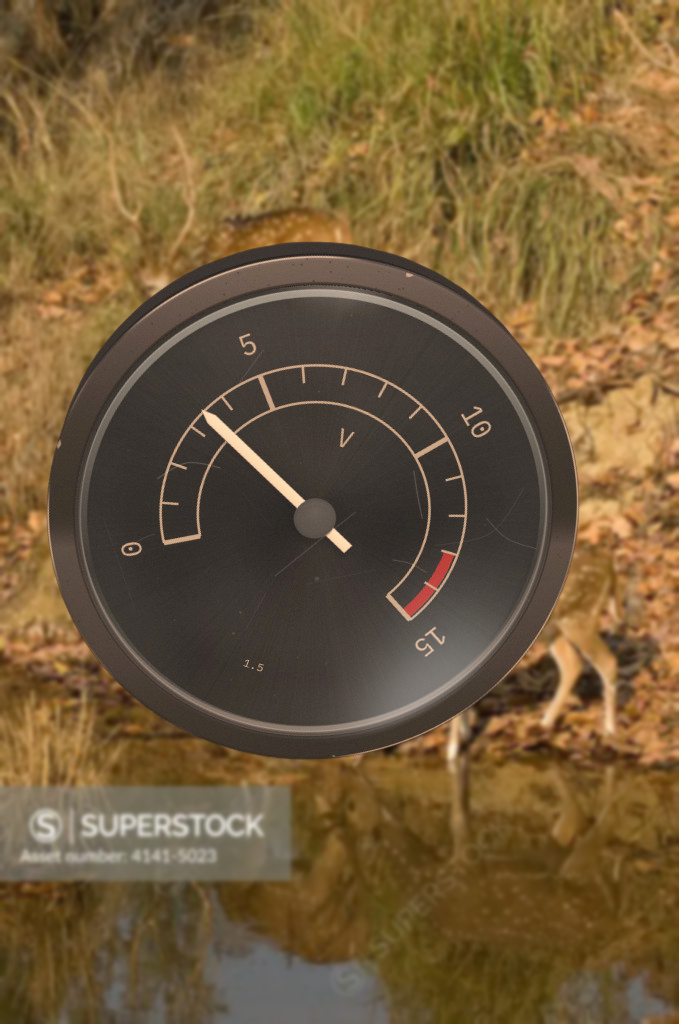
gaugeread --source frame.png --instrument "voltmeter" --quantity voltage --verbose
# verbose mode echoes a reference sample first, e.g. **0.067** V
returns **3.5** V
